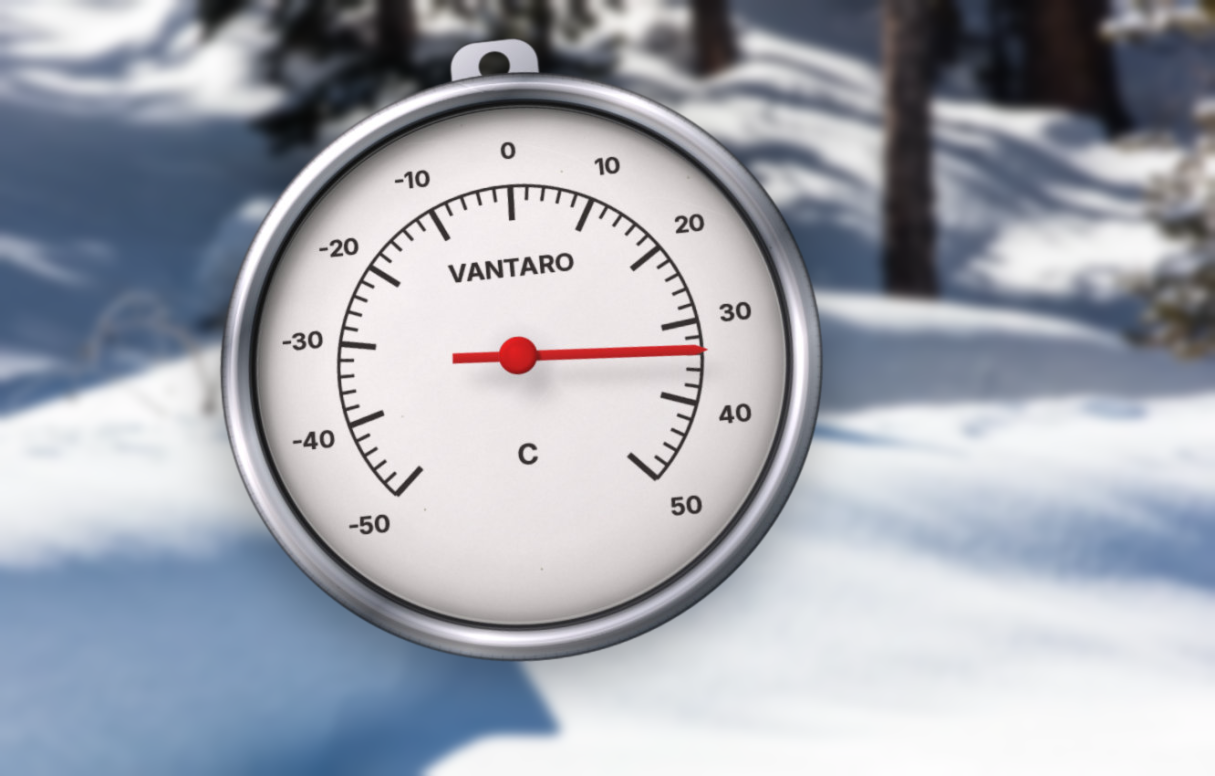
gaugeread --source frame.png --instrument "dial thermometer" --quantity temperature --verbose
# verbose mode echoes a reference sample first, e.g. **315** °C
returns **34** °C
